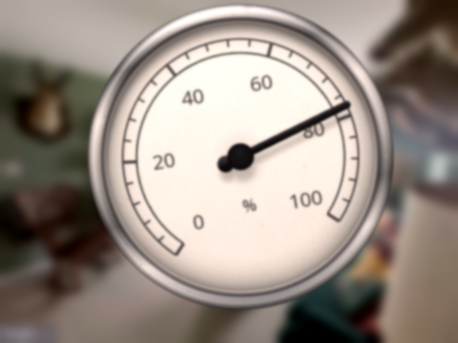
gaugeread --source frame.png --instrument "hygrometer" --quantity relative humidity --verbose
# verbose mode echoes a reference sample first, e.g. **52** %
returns **78** %
